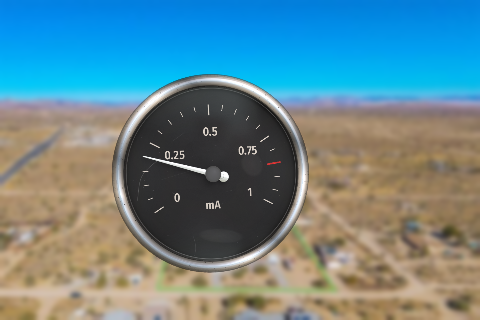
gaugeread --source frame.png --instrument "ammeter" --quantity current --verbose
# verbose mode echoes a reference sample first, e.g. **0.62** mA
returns **0.2** mA
